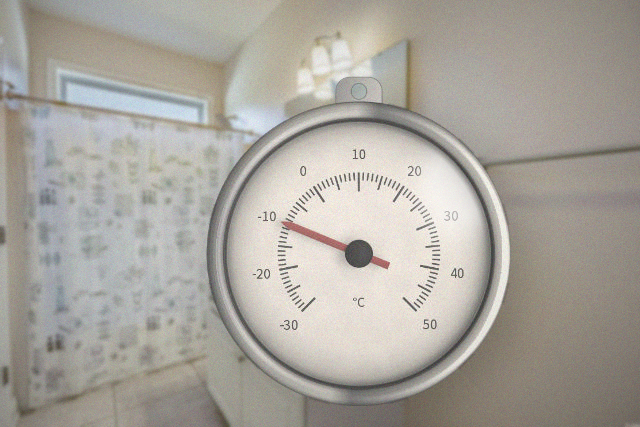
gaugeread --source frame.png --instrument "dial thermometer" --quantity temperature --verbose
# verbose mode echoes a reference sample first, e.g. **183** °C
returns **-10** °C
